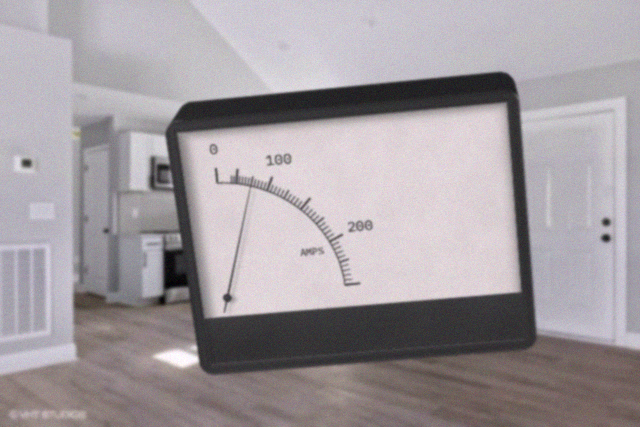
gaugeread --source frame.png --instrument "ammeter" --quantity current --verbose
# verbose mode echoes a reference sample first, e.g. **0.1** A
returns **75** A
